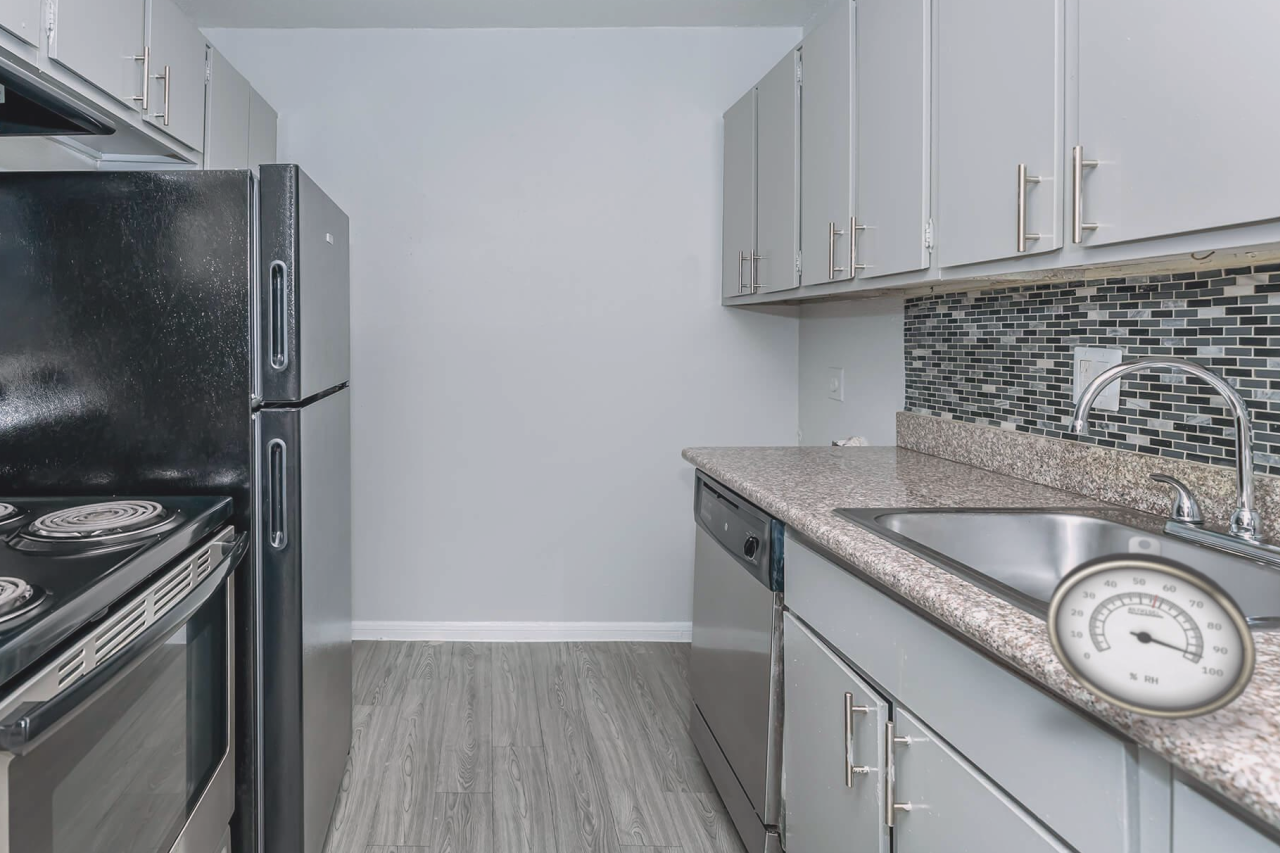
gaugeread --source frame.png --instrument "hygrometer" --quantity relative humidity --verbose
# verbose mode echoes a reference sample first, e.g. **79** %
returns **95** %
